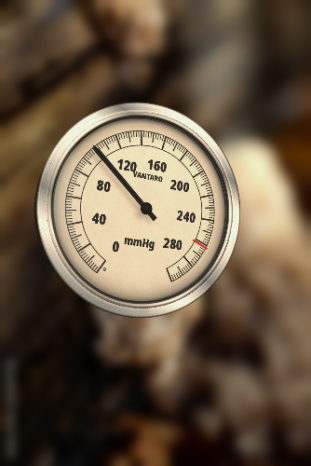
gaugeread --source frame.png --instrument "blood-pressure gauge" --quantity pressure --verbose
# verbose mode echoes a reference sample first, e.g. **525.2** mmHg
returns **100** mmHg
